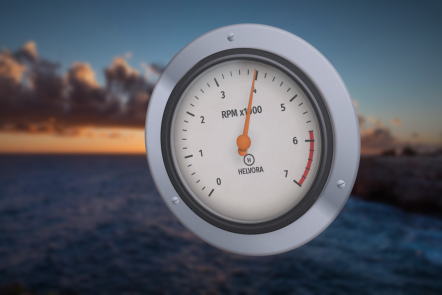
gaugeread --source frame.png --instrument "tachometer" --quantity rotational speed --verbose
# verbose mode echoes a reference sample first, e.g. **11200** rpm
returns **4000** rpm
